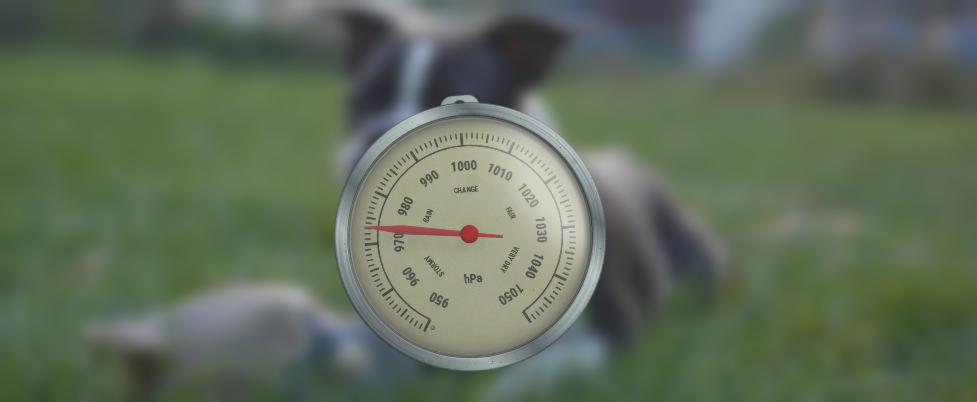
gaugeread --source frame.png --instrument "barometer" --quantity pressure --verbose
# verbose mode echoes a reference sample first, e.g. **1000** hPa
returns **973** hPa
